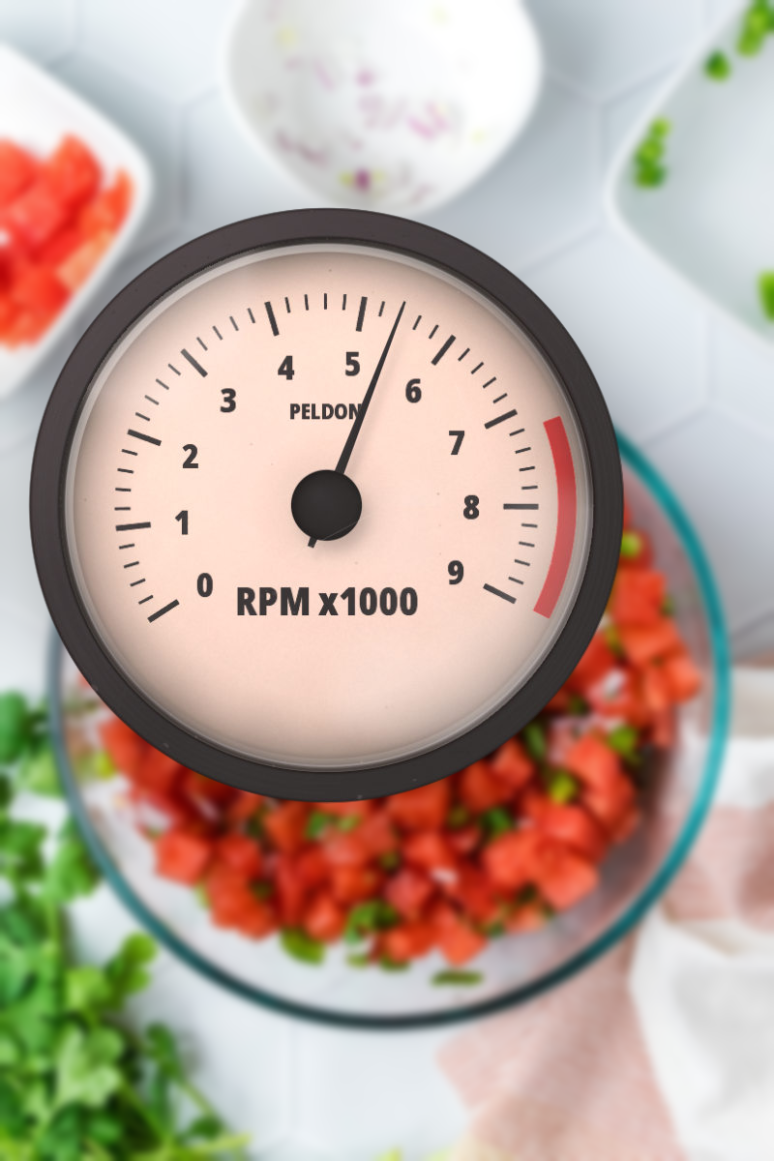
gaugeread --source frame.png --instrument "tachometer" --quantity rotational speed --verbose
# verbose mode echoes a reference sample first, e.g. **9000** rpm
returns **5400** rpm
